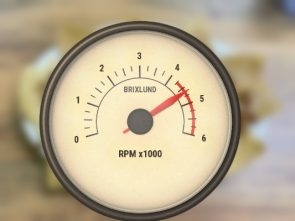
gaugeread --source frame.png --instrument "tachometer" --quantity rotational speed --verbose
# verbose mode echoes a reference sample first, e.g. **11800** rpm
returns **4625** rpm
